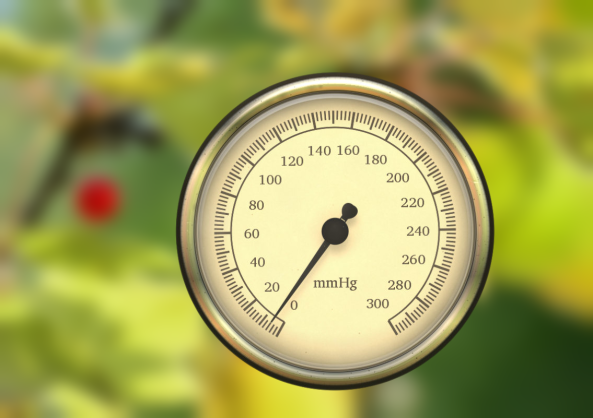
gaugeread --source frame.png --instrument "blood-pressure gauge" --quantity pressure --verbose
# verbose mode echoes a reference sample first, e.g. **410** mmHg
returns **6** mmHg
